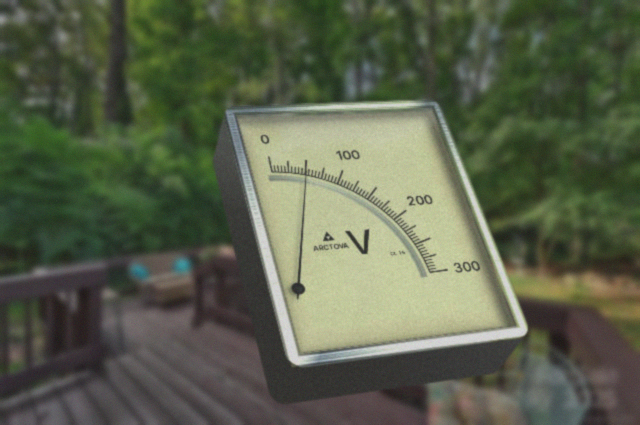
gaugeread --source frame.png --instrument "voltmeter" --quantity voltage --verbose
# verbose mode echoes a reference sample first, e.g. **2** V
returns **50** V
